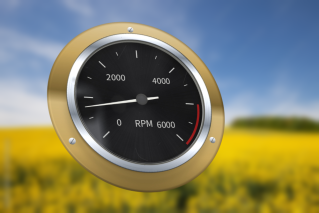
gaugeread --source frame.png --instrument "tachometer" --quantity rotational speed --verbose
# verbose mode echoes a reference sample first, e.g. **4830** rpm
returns **750** rpm
